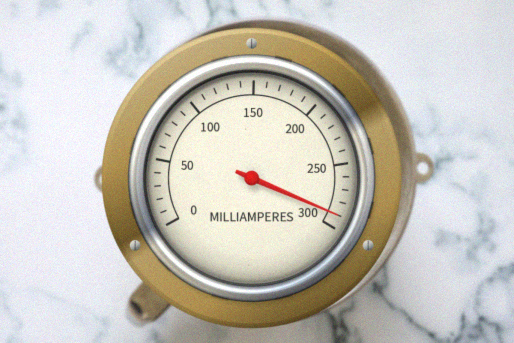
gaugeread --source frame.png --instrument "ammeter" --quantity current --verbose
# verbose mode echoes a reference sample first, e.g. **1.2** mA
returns **290** mA
